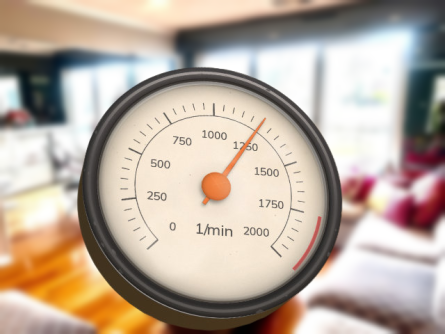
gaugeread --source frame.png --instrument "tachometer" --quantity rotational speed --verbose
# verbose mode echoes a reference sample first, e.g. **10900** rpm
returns **1250** rpm
